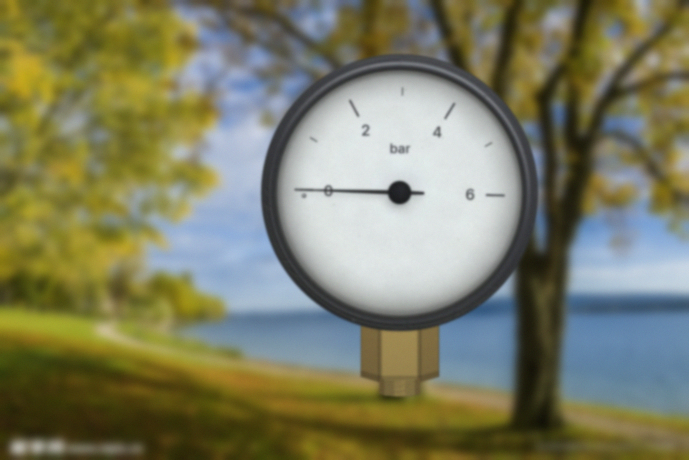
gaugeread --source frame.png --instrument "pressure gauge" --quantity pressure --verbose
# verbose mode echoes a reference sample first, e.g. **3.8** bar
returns **0** bar
